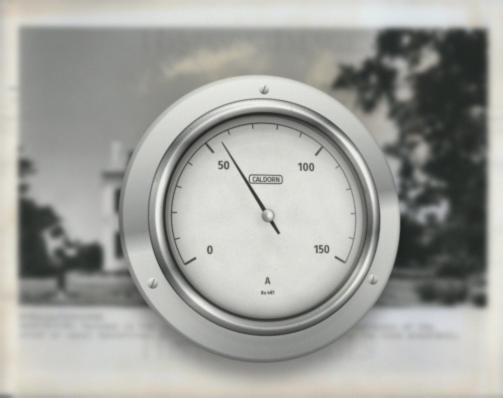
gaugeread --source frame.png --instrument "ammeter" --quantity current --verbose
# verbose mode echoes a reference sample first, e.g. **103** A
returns **55** A
